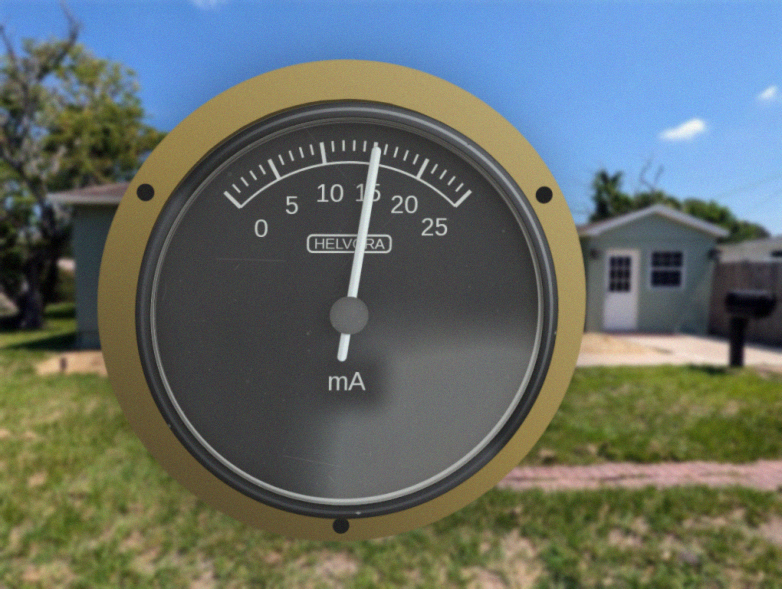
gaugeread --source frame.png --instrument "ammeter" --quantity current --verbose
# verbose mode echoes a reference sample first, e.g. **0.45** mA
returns **15** mA
